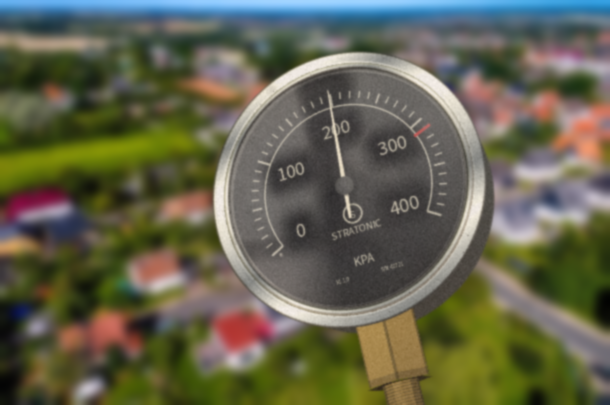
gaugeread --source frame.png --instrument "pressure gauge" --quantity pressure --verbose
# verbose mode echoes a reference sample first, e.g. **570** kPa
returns **200** kPa
